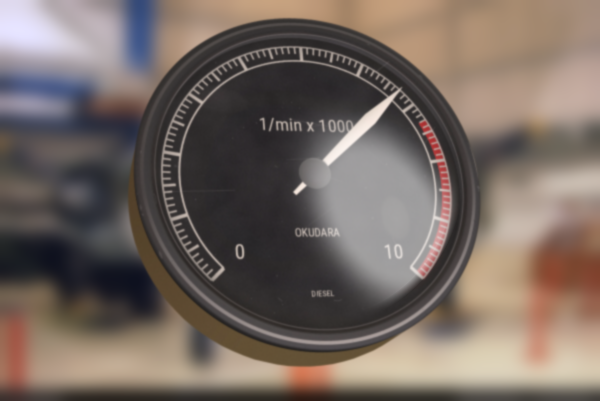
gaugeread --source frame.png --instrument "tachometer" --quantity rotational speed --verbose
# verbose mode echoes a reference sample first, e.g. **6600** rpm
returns **6700** rpm
